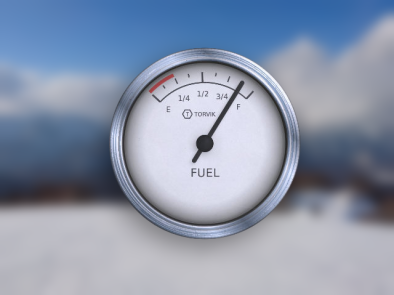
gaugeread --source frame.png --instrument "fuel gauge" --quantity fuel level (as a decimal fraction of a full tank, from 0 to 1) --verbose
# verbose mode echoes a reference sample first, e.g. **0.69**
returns **0.875**
